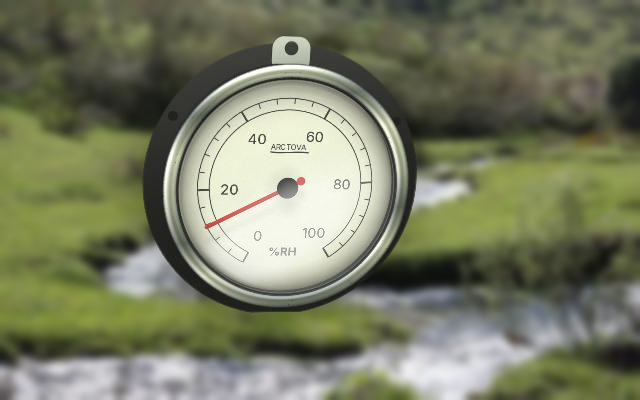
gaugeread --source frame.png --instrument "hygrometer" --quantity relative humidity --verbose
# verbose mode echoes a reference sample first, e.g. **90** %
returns **12** %
